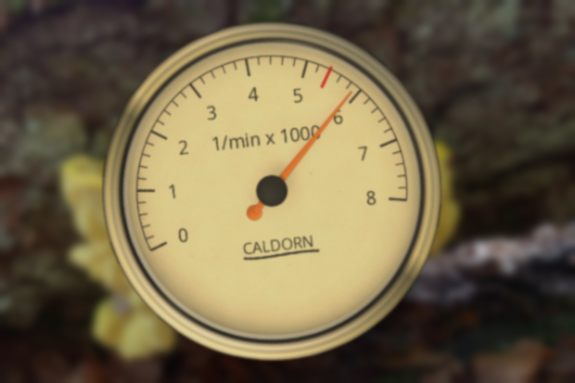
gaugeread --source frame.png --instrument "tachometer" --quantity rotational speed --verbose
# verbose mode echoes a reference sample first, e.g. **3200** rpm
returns **5900** rpm
